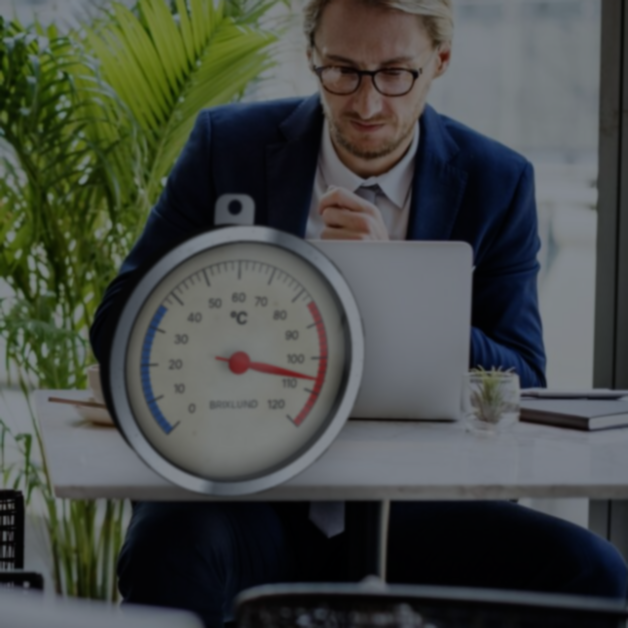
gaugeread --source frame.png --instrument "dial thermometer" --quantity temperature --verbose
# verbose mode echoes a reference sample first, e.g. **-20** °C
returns **106** °C
